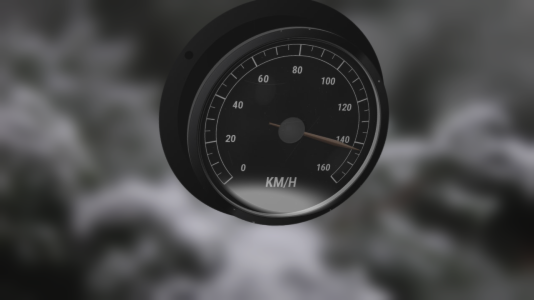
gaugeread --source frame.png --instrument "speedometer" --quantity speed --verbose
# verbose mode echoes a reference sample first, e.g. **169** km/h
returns **142.5** km/h
